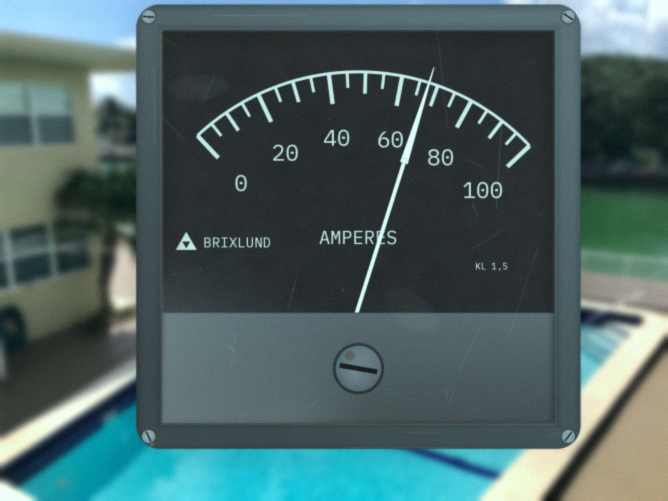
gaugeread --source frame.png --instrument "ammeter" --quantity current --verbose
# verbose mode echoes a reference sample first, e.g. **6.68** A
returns **67.5** A
